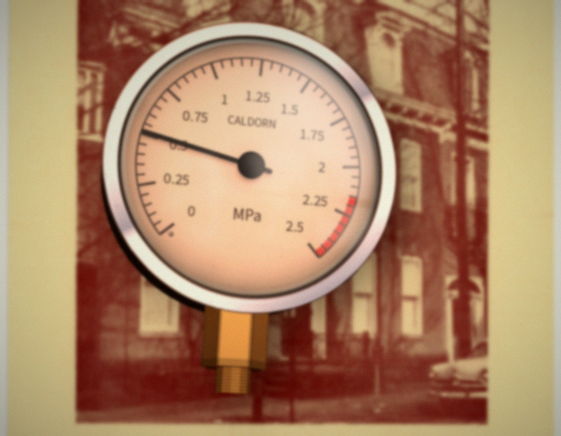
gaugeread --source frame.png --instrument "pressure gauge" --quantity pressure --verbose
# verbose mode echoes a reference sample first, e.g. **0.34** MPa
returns **0.5** MPa
